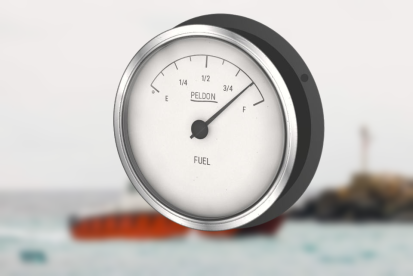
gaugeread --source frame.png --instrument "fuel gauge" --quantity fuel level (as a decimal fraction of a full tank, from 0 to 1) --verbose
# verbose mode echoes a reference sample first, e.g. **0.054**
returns **0.875**
